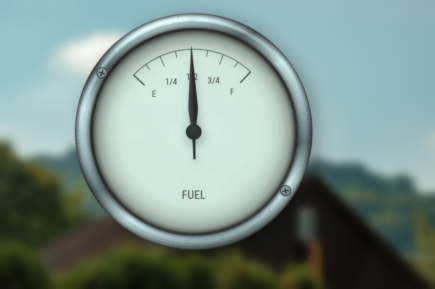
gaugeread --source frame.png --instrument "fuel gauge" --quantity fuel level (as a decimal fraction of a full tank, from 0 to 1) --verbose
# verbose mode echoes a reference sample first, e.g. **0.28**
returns **0.5**
